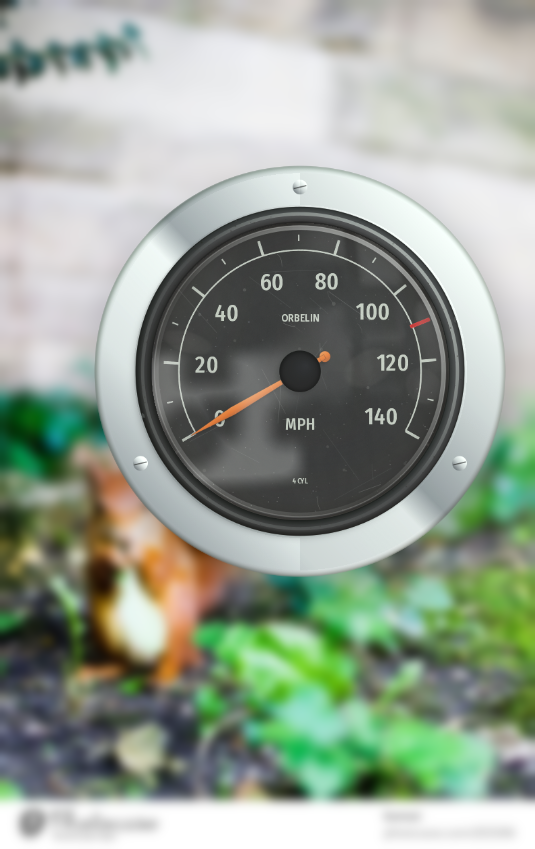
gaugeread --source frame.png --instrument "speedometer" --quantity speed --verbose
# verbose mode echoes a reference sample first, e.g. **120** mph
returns **0** mph
